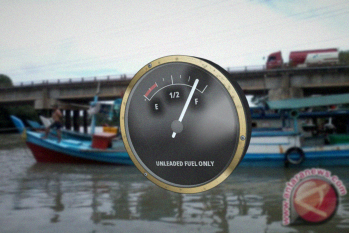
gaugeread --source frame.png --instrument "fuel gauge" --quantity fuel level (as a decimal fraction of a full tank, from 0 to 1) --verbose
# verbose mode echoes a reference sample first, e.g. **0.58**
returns **0.875**
